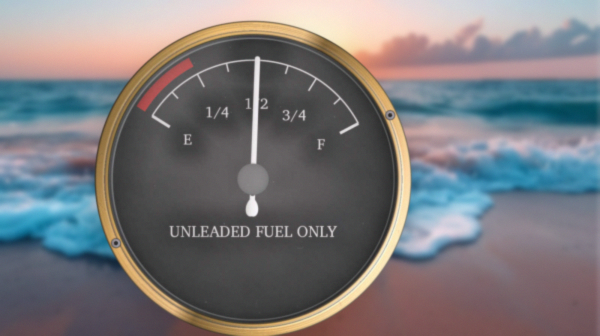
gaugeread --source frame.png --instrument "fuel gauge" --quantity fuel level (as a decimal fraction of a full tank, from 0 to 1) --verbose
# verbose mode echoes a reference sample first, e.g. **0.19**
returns **0.5**
